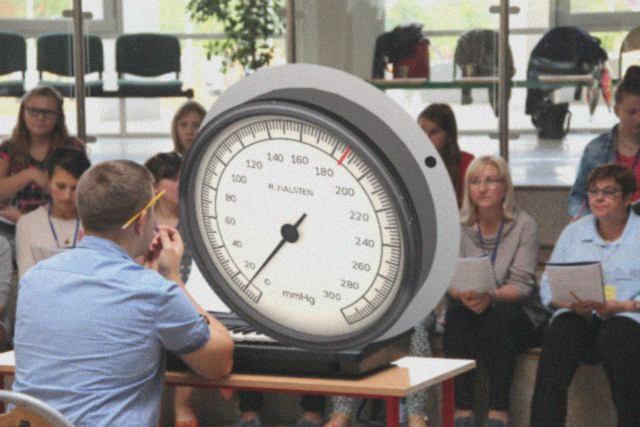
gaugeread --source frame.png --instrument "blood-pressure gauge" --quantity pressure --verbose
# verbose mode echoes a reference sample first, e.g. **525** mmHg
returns **10** mmHg
